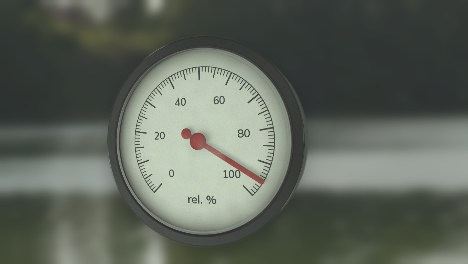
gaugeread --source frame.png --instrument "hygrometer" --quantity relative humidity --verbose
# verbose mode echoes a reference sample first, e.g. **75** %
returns **95** %
